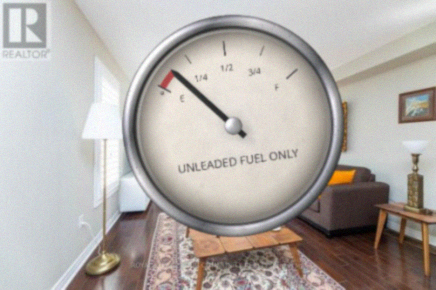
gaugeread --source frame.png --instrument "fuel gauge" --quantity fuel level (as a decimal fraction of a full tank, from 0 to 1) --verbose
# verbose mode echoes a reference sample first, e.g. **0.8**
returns **0.125**
